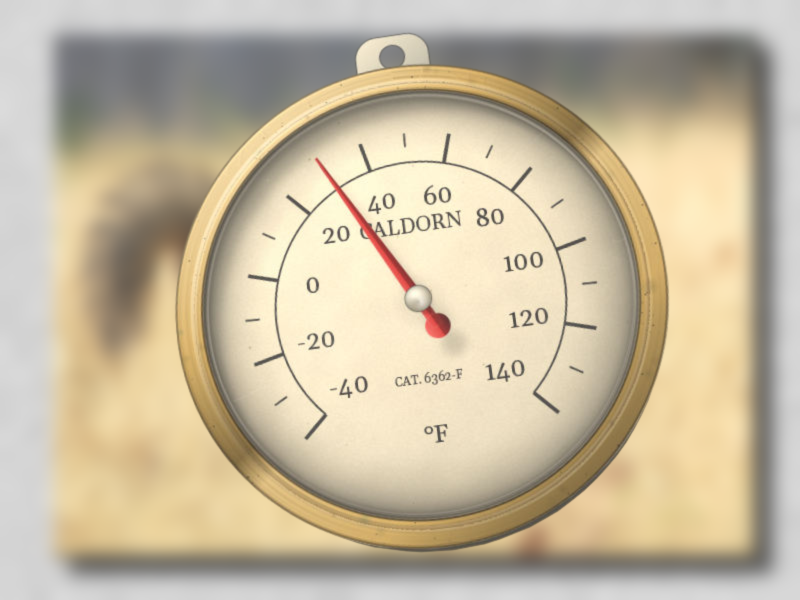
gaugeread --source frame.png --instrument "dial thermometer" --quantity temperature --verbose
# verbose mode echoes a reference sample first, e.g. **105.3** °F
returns **30** °F
